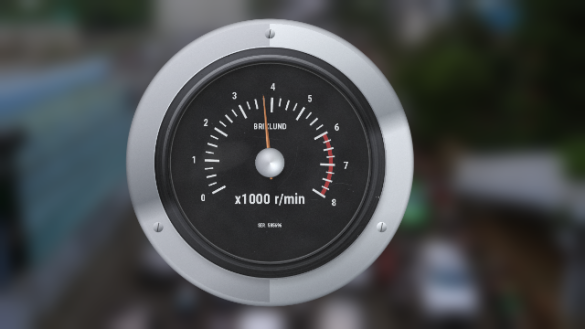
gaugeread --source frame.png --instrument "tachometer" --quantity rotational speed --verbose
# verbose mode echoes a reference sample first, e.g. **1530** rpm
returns **3750** rpm
